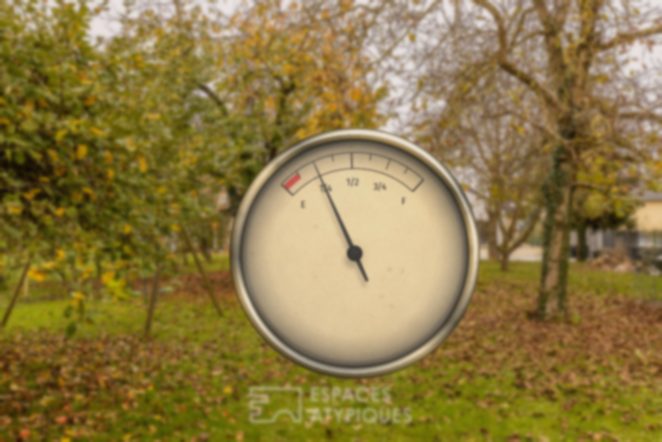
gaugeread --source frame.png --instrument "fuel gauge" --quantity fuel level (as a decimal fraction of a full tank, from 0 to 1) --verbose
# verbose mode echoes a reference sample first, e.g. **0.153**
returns **0.25**
